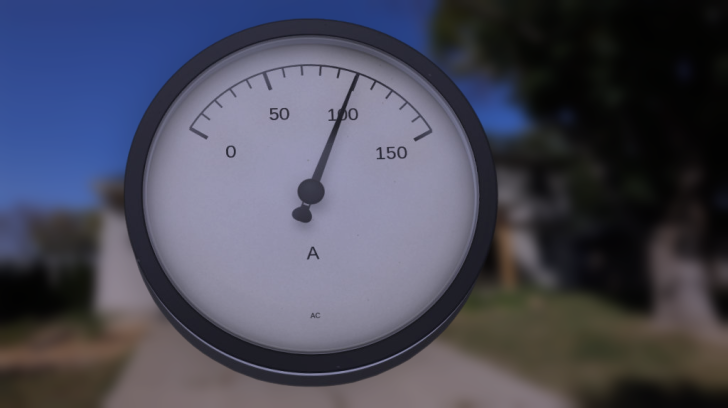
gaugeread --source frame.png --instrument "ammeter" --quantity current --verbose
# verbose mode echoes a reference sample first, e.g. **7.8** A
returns **100** A
